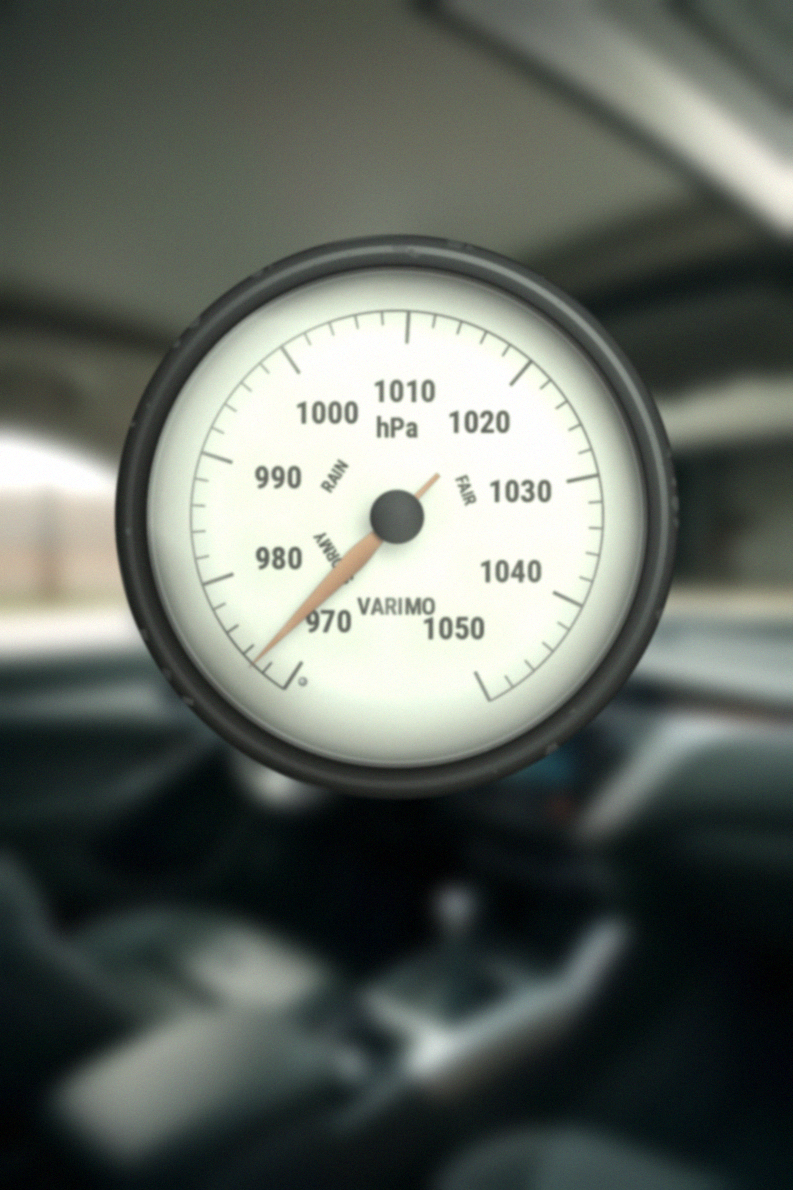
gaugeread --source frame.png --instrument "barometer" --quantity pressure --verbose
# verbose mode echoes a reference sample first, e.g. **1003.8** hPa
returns **973** hPa
